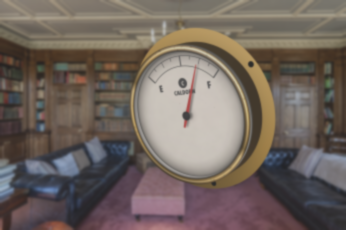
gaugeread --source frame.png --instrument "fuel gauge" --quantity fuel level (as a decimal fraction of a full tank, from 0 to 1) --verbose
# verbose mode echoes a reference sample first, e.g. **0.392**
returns **0.75**
